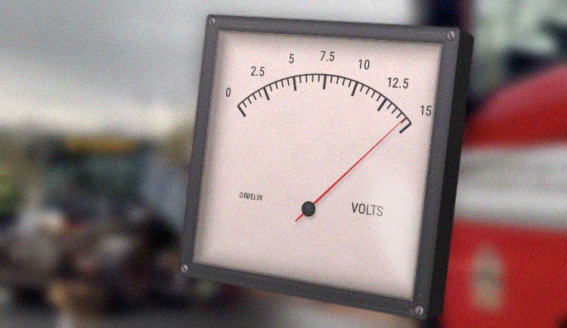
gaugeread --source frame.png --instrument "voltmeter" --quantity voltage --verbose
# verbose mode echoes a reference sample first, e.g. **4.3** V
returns **14.5** V
